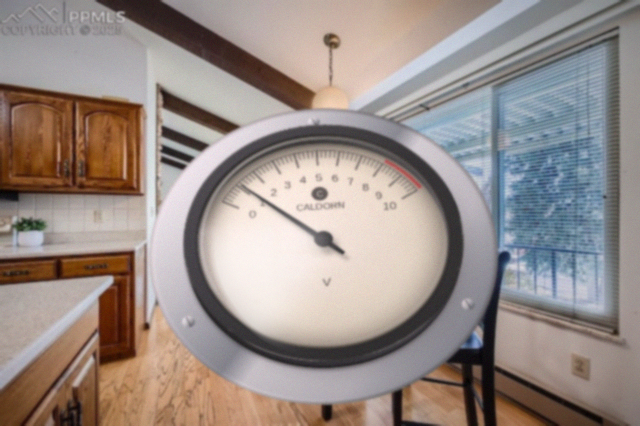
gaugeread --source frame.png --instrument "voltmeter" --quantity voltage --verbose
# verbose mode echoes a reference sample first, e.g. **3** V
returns **1** V
